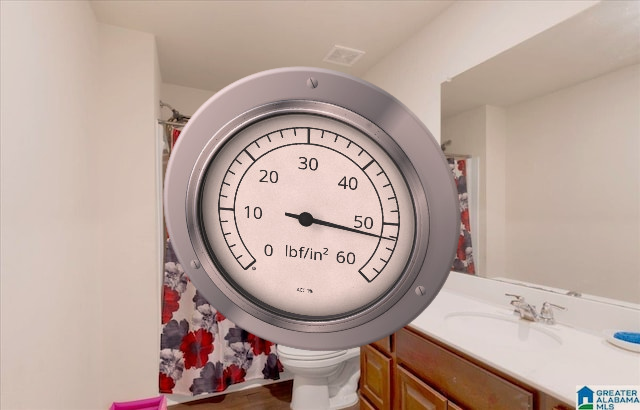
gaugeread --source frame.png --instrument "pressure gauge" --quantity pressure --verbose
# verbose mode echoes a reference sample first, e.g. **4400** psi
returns **52** psi
